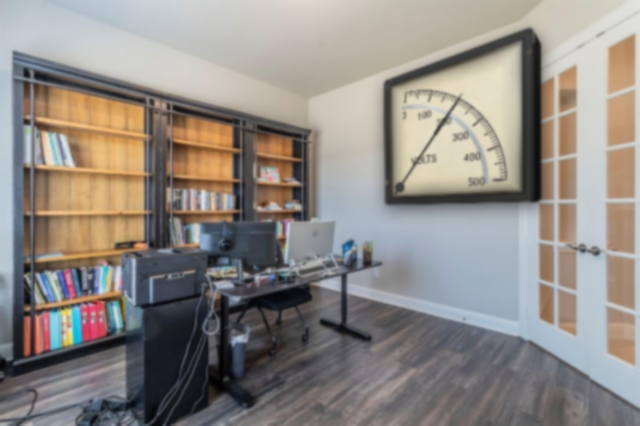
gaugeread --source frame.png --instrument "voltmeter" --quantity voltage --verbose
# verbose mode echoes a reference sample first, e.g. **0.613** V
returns **200** V
